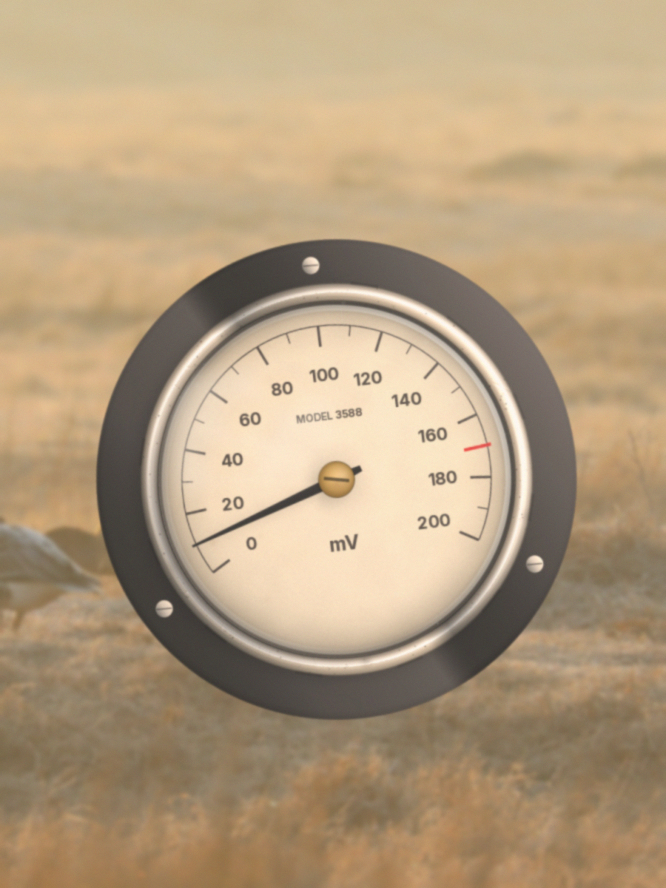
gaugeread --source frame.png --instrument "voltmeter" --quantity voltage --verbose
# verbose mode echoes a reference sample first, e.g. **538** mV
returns **10** mV
